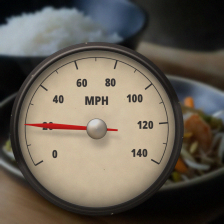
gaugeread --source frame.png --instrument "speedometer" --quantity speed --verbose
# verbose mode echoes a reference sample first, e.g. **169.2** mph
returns **20** mph
